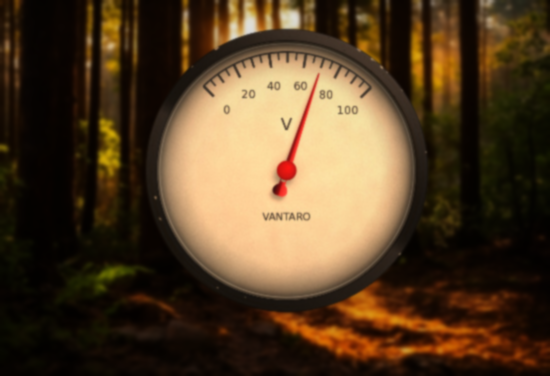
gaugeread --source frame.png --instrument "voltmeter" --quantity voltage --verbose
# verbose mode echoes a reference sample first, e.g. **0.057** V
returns **70** V
